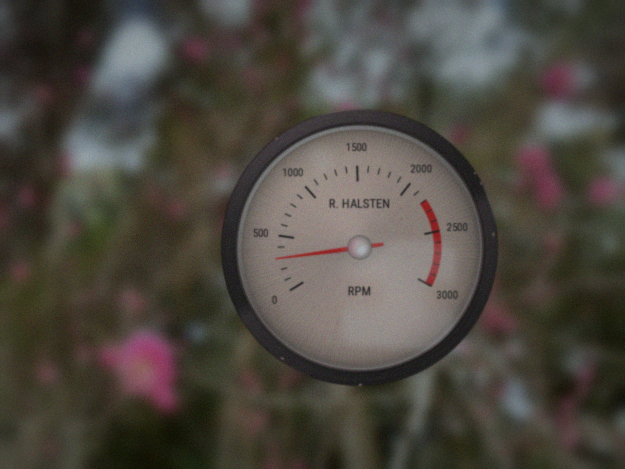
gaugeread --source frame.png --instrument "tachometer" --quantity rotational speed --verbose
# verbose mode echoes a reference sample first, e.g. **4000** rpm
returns **300** rpm
